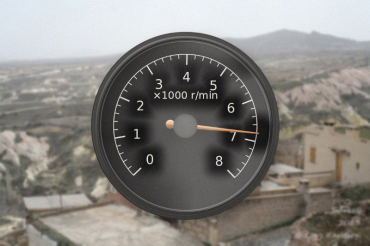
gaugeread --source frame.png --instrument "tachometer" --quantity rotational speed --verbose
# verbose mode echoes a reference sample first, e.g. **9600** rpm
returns **6800** rpm
